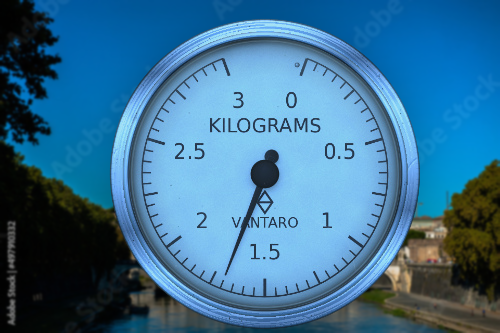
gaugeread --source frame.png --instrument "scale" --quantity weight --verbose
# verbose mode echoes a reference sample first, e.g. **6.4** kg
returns **1.7** kg
